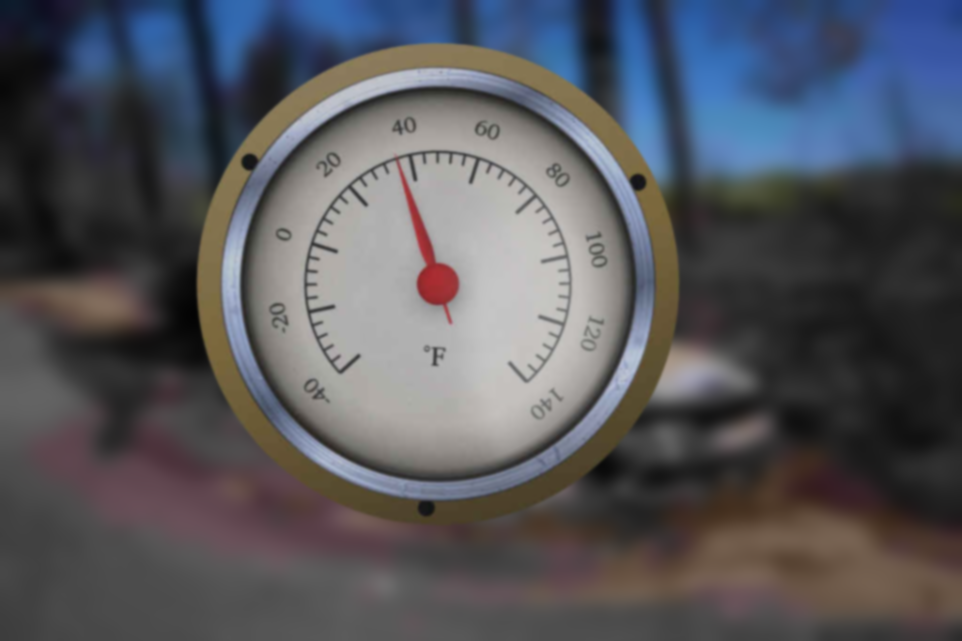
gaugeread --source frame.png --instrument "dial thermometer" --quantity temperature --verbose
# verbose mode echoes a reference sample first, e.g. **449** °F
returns **36** °F
